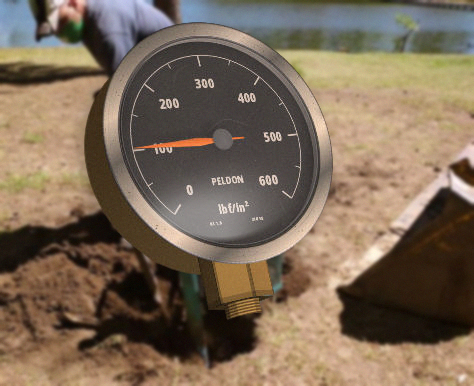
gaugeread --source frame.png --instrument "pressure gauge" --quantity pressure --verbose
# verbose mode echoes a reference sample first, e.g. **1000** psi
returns **100** psi
